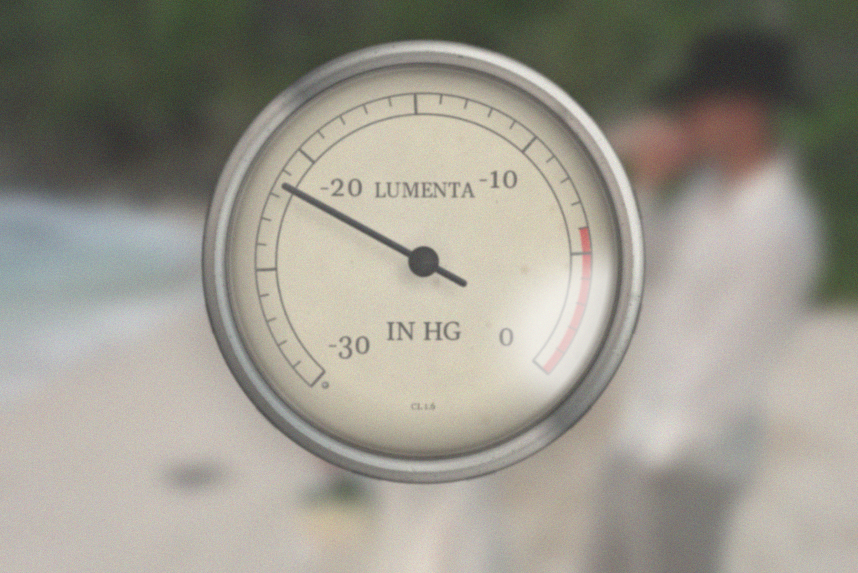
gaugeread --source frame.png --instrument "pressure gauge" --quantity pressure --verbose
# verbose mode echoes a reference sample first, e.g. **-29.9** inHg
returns **-21.5** inHg
